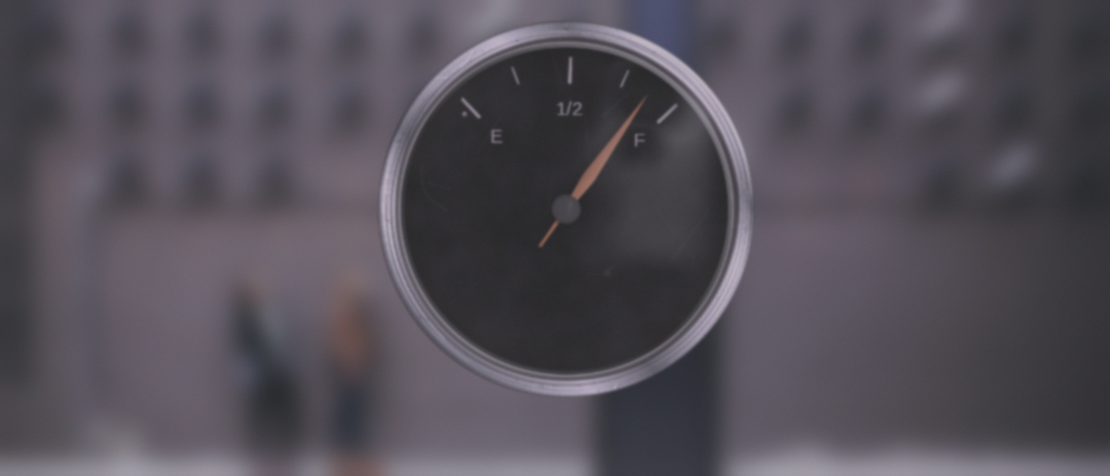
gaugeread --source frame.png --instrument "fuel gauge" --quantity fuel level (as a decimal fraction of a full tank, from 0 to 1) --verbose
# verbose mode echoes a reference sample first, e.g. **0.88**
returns **0.875**
